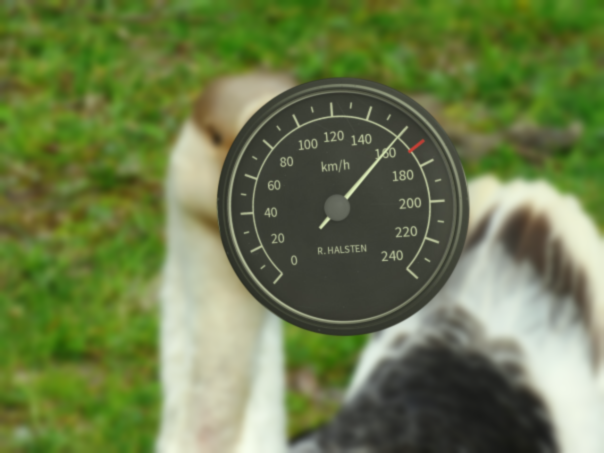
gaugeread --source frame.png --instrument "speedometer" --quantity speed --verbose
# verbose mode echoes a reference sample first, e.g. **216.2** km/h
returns **160** km/h
